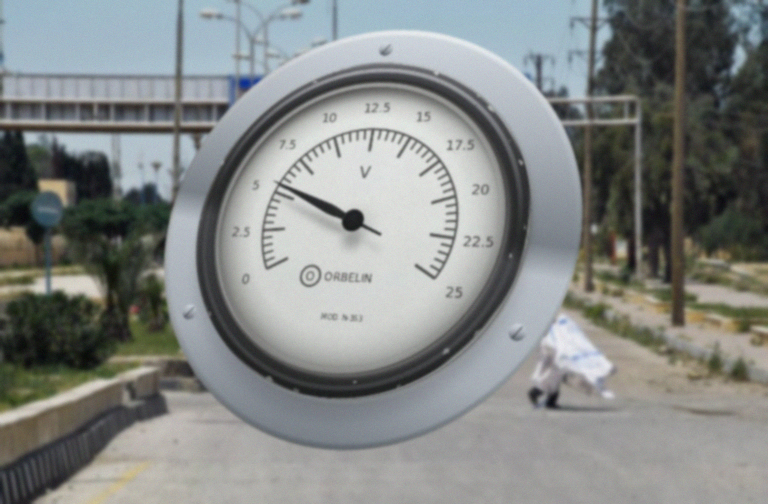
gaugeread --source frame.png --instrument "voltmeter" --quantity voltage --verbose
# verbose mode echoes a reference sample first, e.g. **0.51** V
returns **5.5** V
